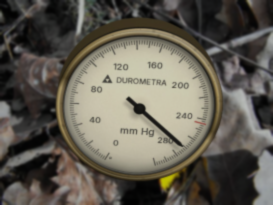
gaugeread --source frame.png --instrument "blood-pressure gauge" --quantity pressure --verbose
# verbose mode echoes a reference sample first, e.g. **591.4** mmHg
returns **270** mmHg
